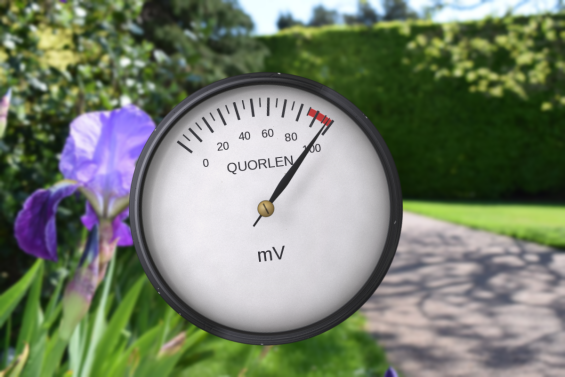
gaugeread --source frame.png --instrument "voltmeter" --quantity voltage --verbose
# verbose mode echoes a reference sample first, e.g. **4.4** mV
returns **97.5** mV
